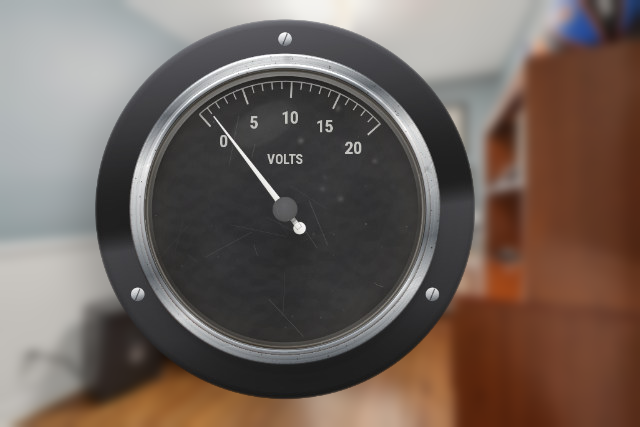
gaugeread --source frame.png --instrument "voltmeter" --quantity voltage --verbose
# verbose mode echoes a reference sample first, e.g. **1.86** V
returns **1** V
